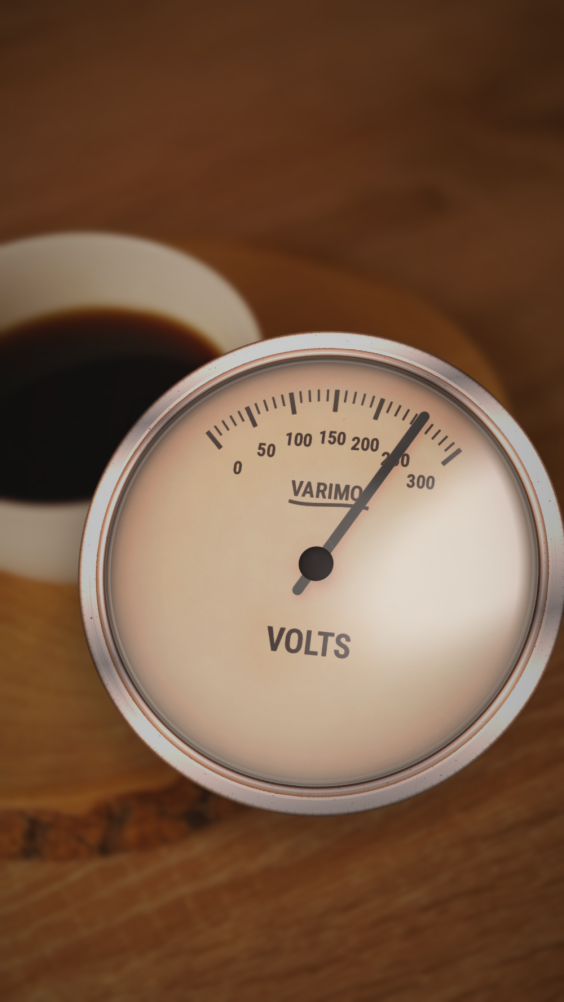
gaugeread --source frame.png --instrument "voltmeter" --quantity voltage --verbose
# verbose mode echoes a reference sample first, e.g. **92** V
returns **250** V
